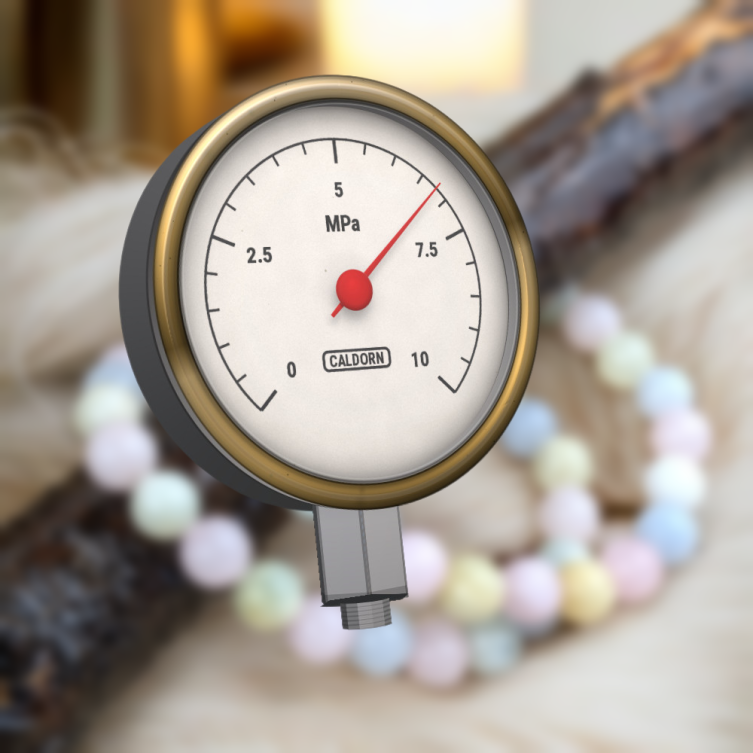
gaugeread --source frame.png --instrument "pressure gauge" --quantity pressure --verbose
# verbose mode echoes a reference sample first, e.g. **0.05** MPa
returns **6.75** MPa
